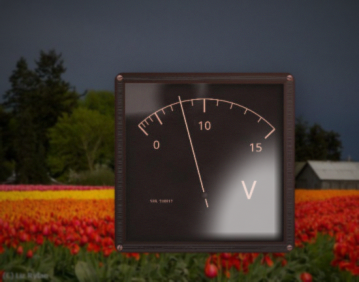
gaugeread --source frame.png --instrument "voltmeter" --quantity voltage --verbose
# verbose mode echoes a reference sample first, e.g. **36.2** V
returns **8** V
